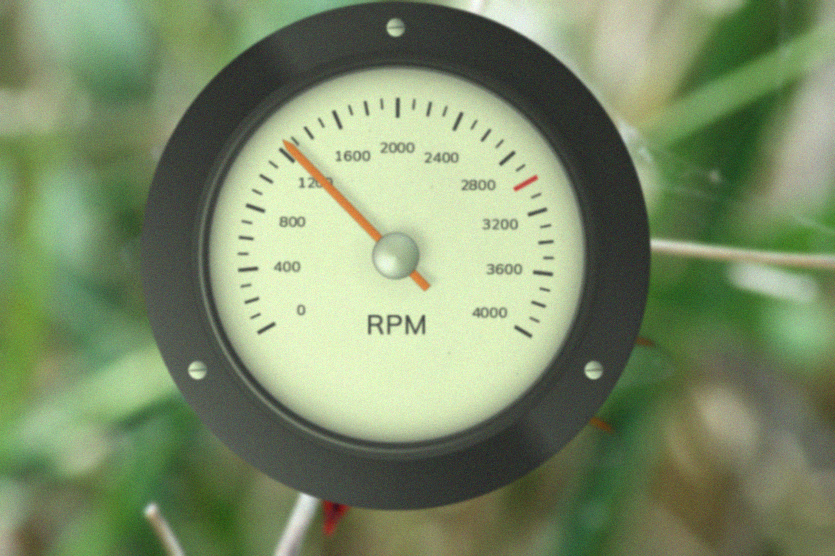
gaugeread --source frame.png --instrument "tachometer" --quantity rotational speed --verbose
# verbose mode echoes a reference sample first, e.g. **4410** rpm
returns **1250** rpm
